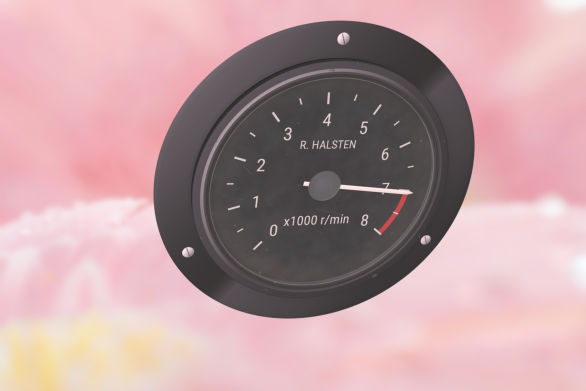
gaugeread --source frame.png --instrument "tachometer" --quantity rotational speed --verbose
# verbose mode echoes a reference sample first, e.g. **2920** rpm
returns **7000** rpm
